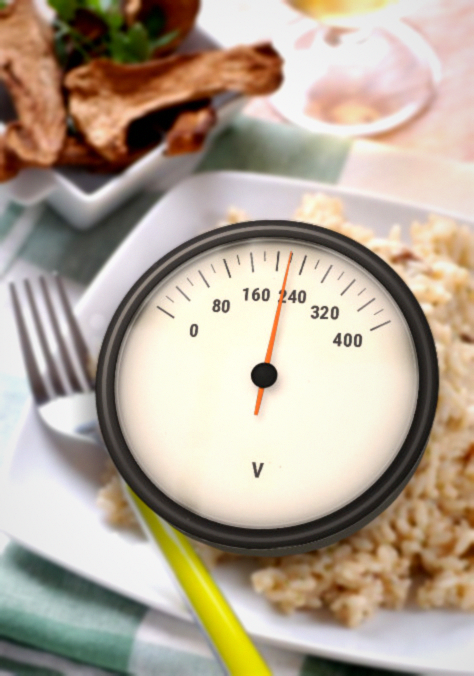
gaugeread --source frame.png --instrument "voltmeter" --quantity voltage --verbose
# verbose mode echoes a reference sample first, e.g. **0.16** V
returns **220** V
